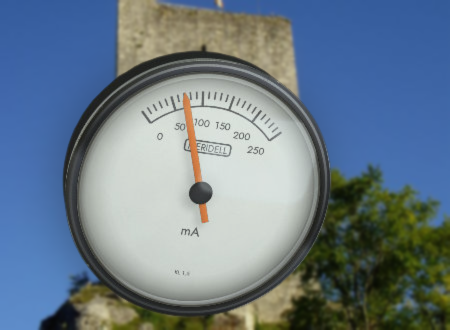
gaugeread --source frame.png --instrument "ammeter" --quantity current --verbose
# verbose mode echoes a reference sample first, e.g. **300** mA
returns **70** mA
